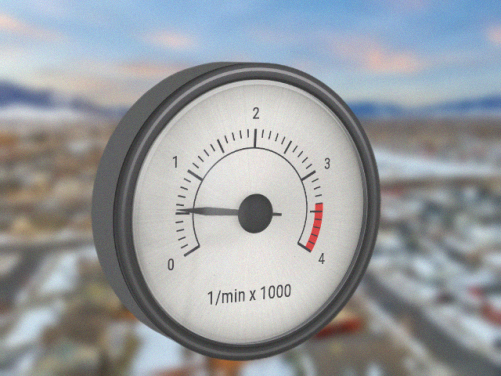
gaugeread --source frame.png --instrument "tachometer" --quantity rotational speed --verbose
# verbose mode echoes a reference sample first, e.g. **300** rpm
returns **550** rpm
